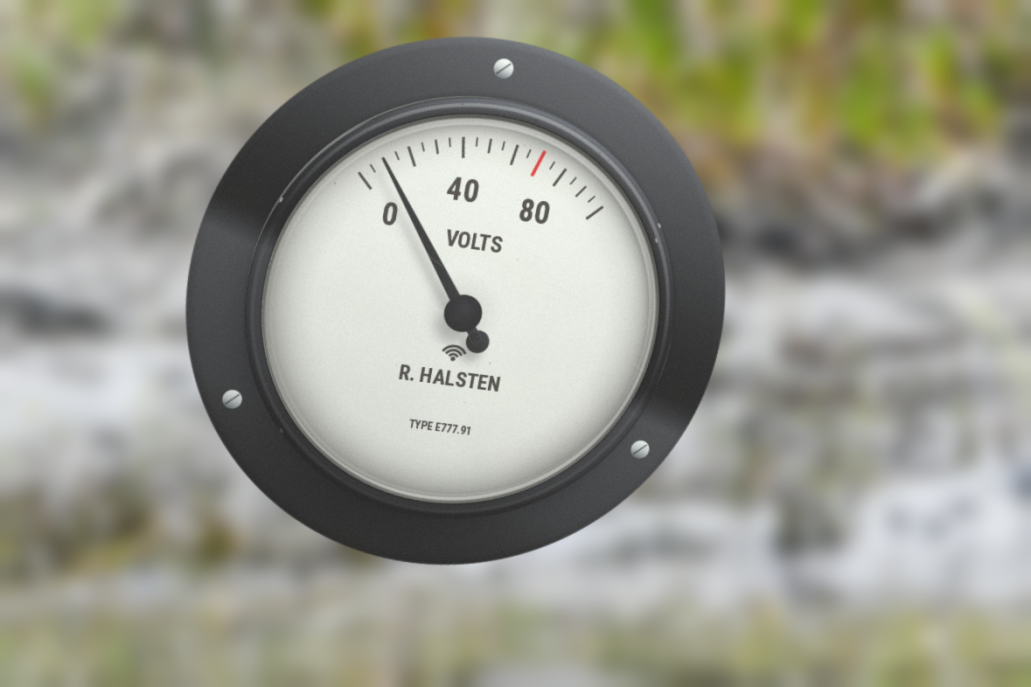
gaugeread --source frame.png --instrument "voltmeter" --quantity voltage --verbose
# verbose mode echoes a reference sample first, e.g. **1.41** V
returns **10** V
